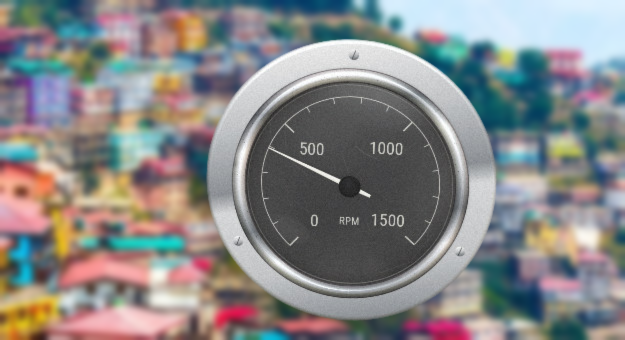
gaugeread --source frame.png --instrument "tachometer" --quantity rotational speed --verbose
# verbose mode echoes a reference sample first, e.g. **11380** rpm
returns **400** rpm
